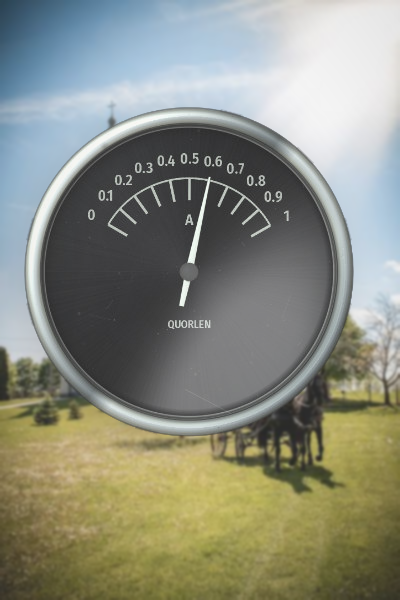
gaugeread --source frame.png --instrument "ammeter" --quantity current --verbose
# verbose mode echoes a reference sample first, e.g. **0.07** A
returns **0.6** A
